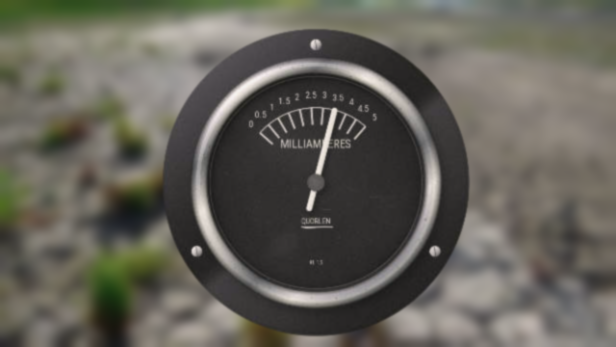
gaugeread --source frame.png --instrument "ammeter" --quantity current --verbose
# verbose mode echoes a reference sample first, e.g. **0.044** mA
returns **3.5** mA
